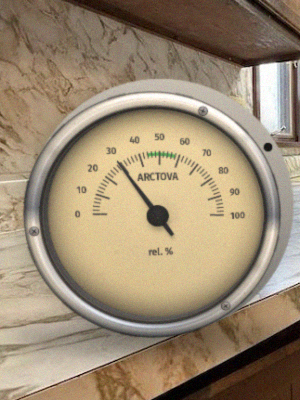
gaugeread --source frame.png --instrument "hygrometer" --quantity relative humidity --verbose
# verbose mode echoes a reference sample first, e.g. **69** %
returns **30** %
